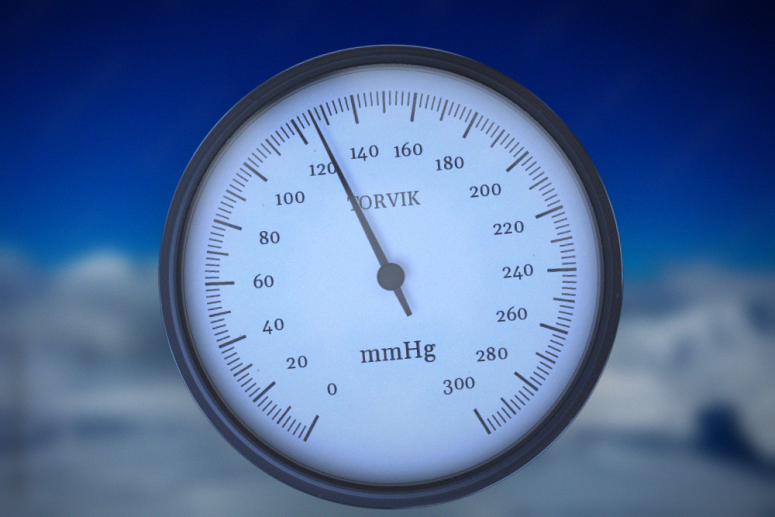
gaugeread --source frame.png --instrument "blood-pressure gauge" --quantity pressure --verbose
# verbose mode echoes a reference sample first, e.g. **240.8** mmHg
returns **126** mmHg
